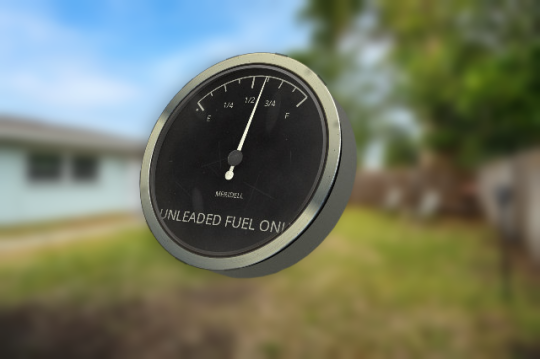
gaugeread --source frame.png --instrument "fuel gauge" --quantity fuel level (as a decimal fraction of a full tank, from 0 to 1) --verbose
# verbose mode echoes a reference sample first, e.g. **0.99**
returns **0.625**
